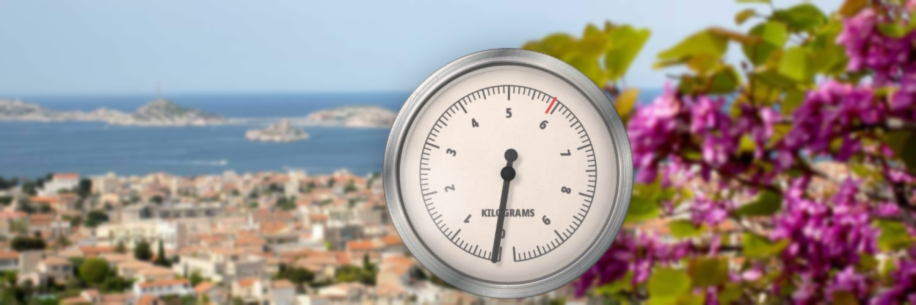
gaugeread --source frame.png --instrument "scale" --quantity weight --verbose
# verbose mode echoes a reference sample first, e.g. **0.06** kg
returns **0.1** kg
